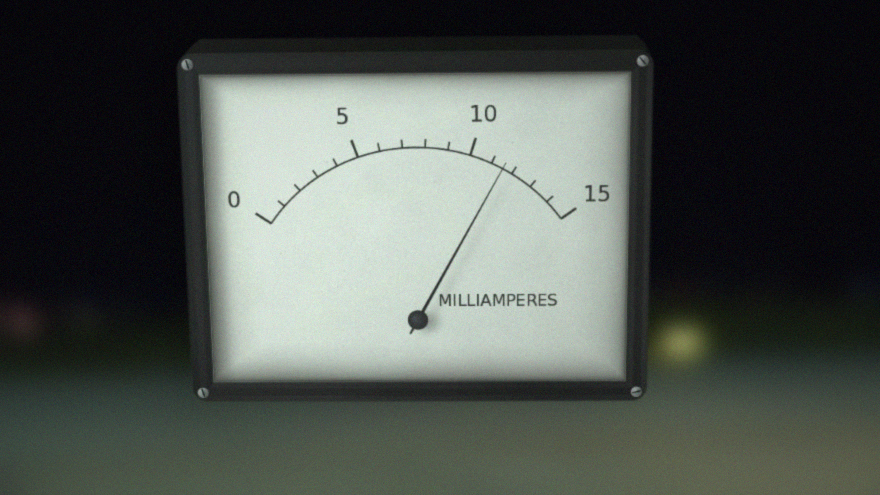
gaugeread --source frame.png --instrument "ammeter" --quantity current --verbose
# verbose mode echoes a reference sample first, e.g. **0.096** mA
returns **11.5** mA
